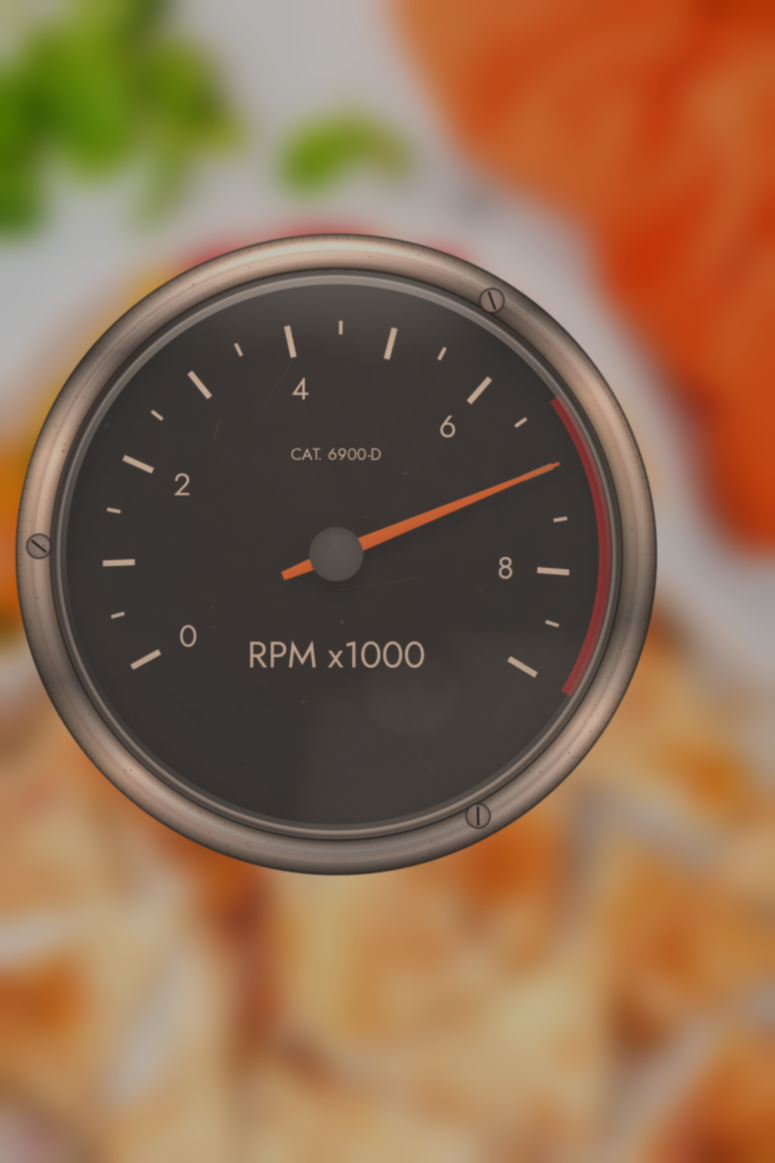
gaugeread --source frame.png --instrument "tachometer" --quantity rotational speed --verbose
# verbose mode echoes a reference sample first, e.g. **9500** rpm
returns **7000** rpm
